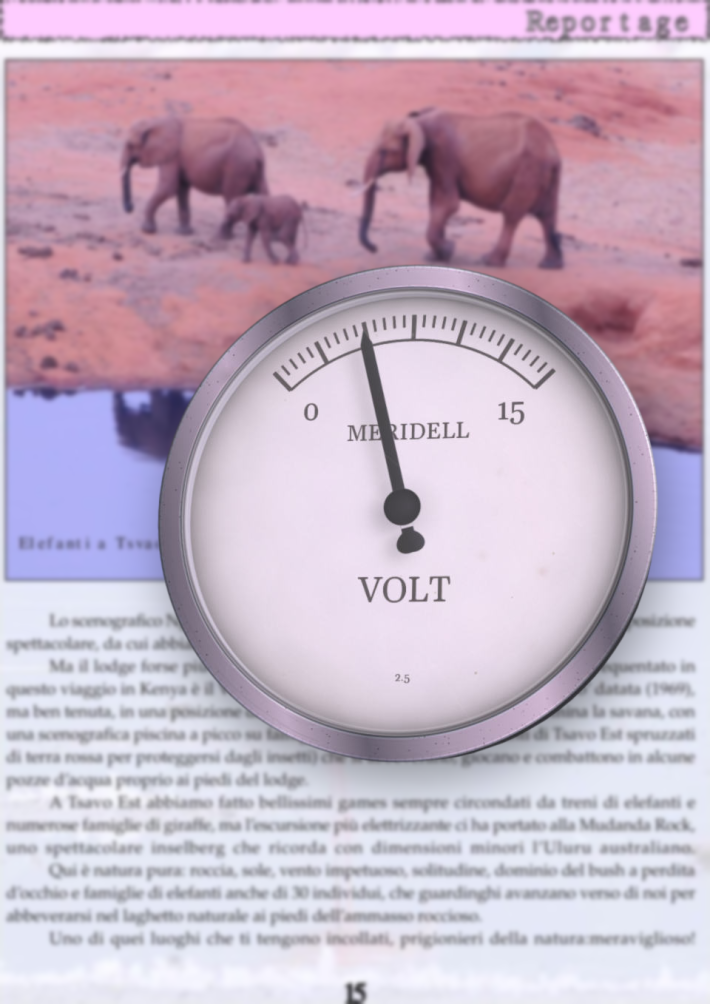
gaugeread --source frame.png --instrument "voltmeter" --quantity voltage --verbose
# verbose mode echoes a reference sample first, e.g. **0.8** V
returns **5** V
